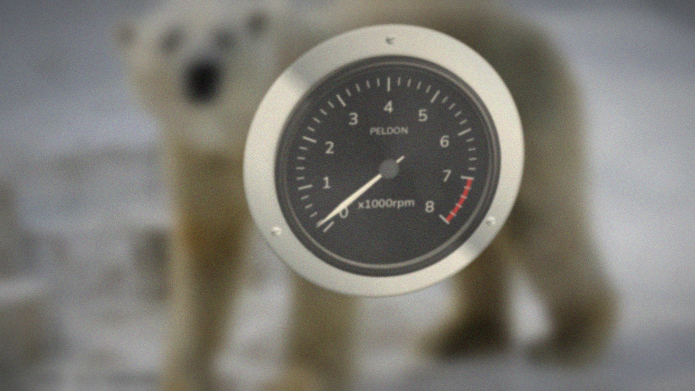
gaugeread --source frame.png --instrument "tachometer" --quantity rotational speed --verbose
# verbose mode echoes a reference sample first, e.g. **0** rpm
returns **200** rpm
